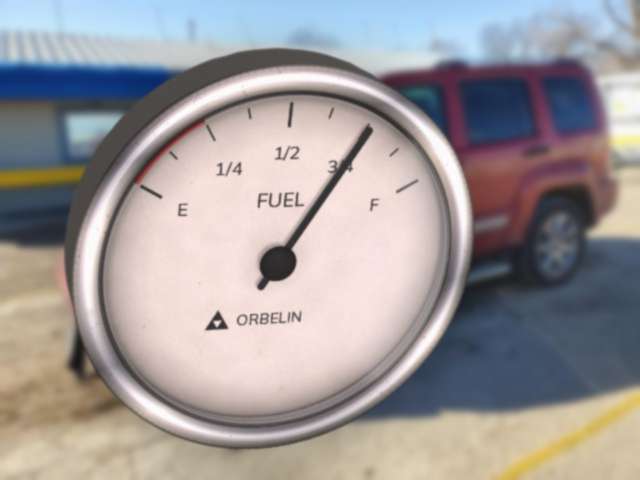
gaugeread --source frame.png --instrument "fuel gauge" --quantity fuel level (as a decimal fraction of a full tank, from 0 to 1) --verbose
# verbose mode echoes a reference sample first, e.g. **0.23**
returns **0.75**
